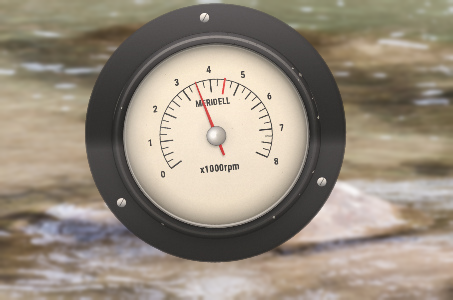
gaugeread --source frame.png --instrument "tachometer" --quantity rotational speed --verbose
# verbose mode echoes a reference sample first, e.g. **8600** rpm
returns **3500** rpm
